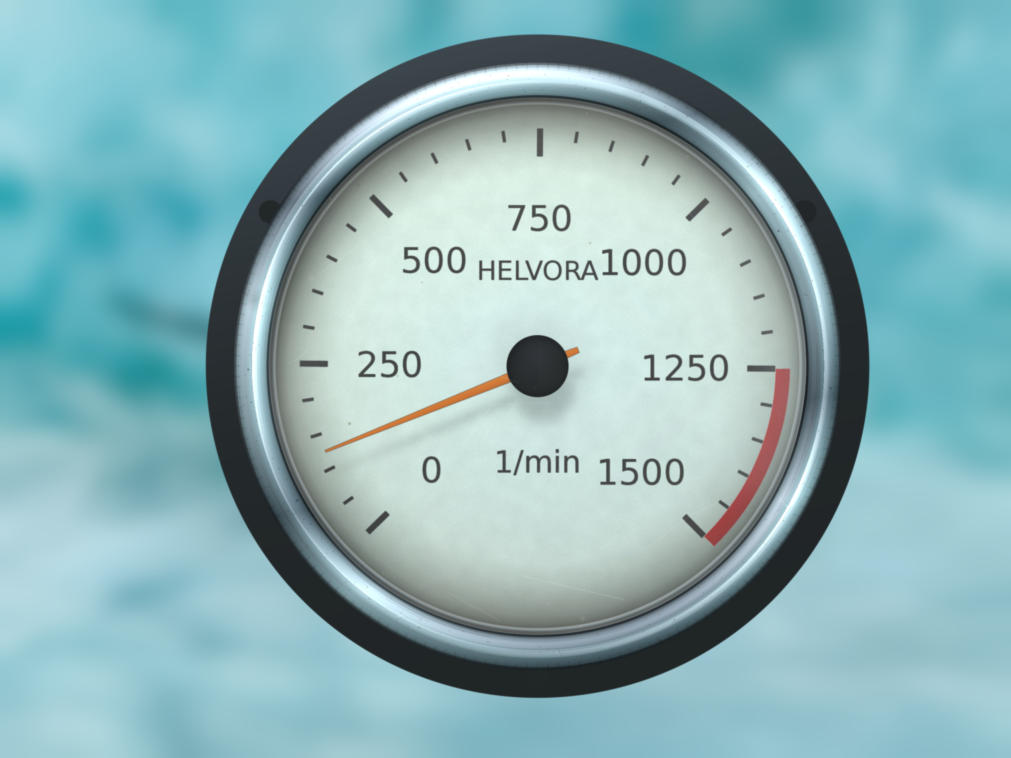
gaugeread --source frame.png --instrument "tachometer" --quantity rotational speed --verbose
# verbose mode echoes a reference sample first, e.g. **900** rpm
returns **125** rpm
